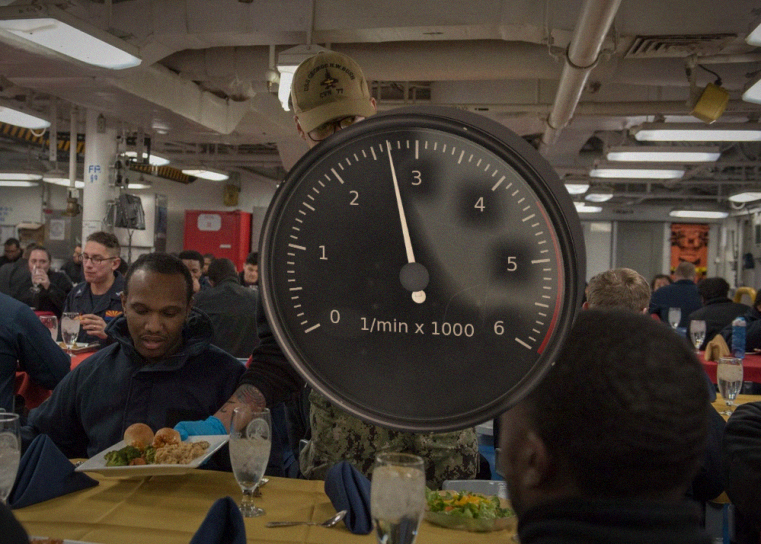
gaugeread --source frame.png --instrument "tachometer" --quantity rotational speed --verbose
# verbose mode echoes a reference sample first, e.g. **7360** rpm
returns **2700** rpm
